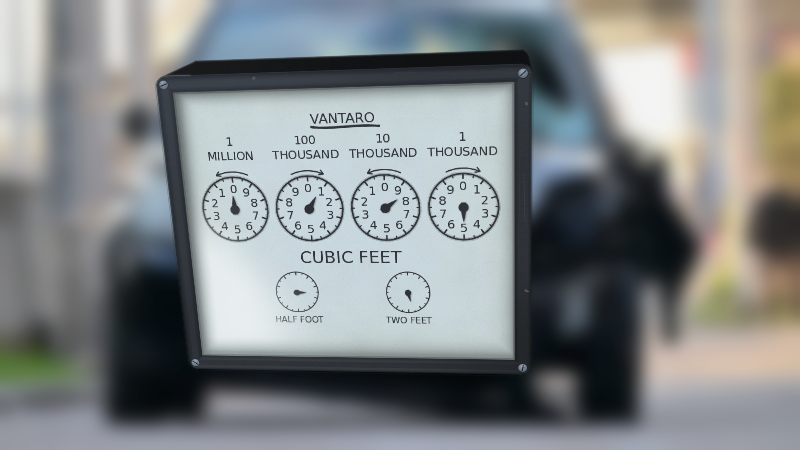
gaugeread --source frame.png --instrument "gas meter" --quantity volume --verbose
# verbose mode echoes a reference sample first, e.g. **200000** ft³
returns **8500** ft³
